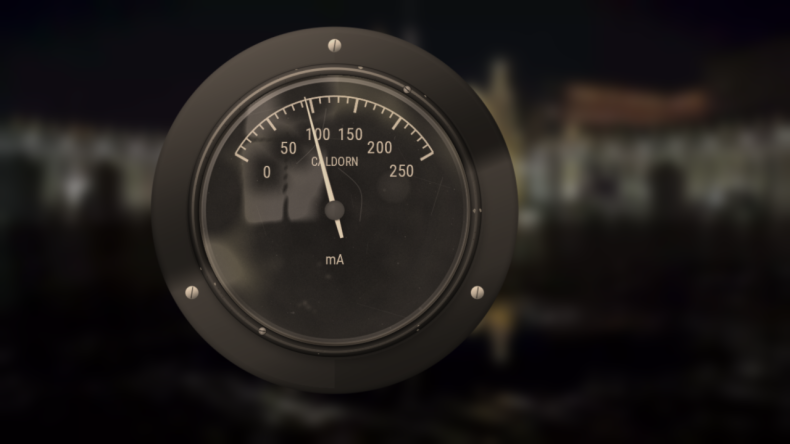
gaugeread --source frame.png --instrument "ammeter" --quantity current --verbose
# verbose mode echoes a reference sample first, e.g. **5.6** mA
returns **95** mA
